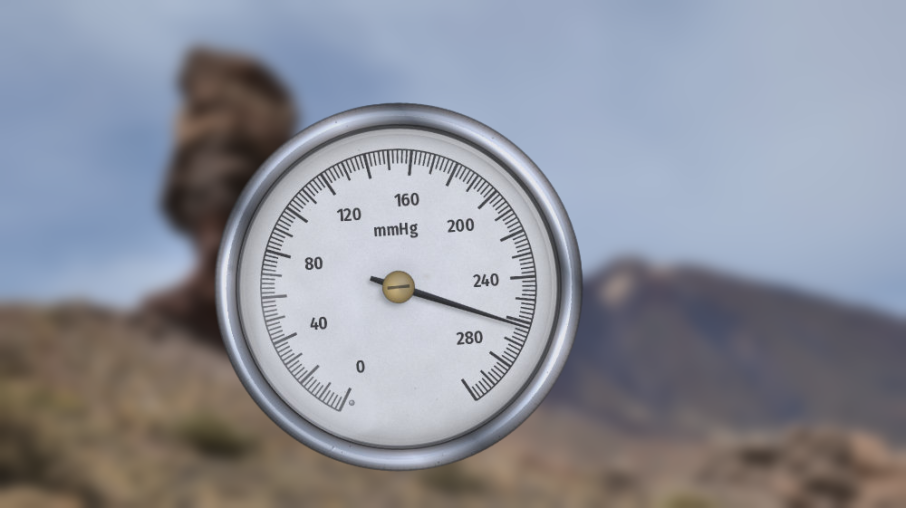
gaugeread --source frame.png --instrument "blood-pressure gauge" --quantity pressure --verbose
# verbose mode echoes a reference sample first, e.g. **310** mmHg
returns **262** mmHg
